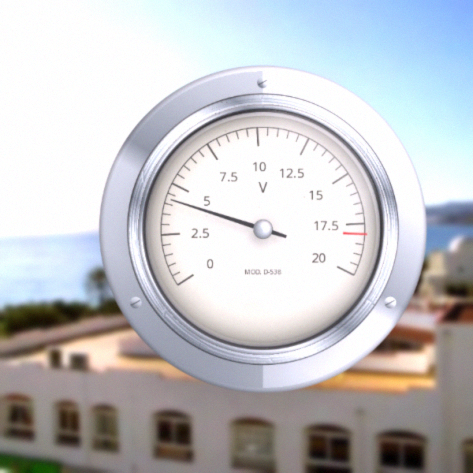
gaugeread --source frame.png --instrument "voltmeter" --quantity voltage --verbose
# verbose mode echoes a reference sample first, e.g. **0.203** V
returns **4.25** V
